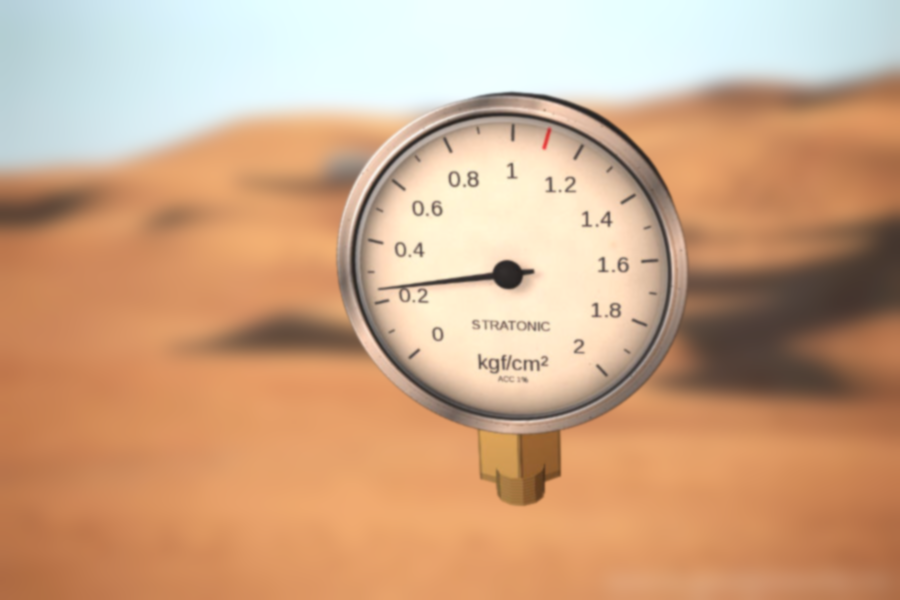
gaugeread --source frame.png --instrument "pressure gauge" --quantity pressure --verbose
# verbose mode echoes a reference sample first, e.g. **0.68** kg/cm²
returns **0.25** kg/cm²
